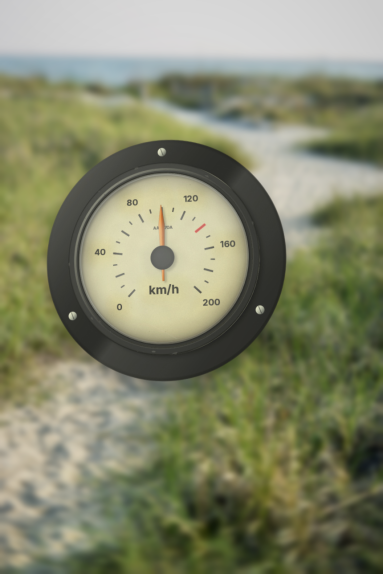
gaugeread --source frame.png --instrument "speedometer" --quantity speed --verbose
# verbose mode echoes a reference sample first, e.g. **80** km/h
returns **100** km/h
